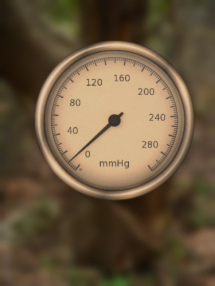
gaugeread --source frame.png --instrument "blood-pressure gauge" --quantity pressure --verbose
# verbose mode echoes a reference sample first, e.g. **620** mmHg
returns **10** mmHg
